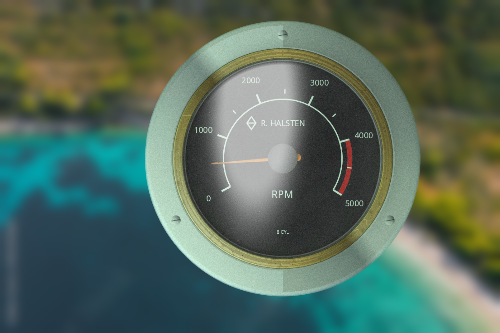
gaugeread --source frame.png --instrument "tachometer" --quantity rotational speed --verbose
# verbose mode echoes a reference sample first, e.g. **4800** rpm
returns **500** rpm
